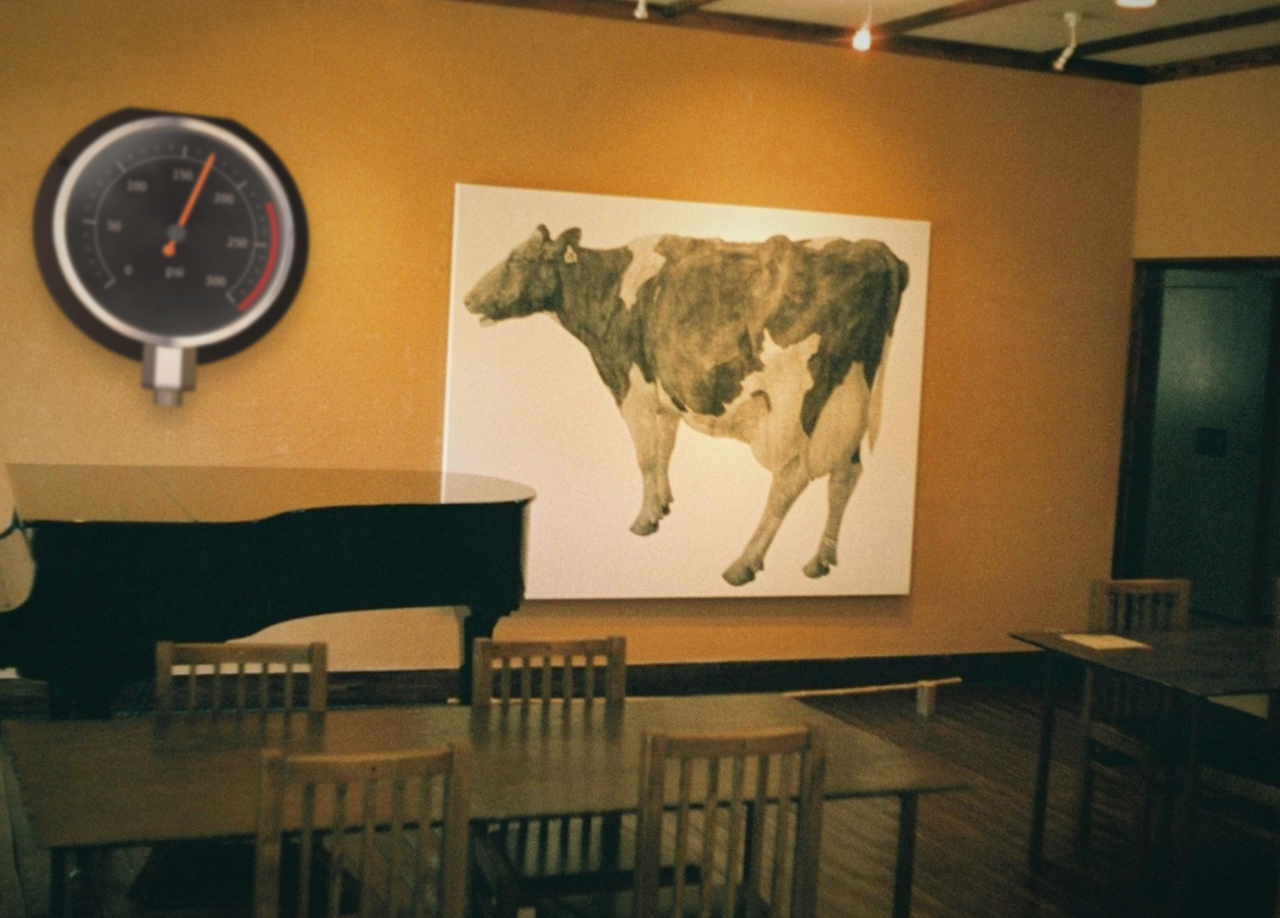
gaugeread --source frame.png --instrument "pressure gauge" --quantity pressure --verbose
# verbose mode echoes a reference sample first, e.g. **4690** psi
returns **170** psi
